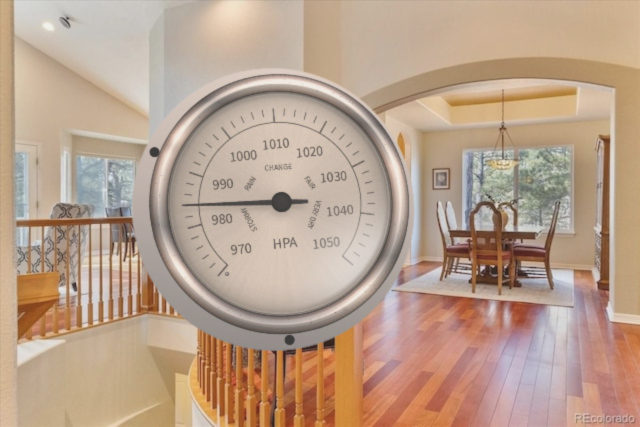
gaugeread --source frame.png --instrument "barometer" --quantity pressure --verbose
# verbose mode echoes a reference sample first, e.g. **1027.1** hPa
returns **984** hPa
